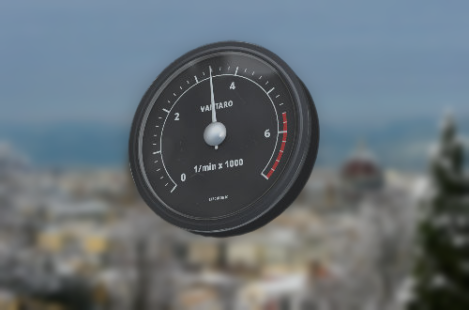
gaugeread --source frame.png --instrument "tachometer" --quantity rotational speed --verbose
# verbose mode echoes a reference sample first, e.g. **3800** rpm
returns **3400** rpm
